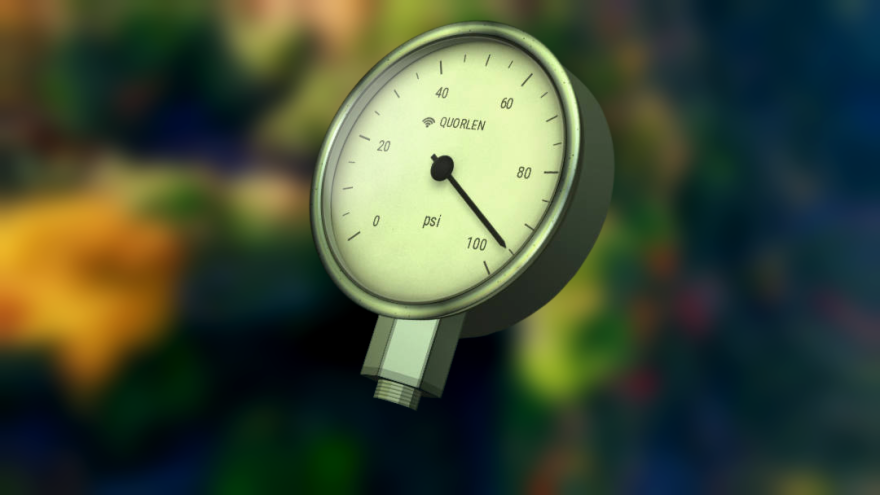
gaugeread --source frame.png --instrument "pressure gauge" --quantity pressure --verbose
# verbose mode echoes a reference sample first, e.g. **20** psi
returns **95** psi
